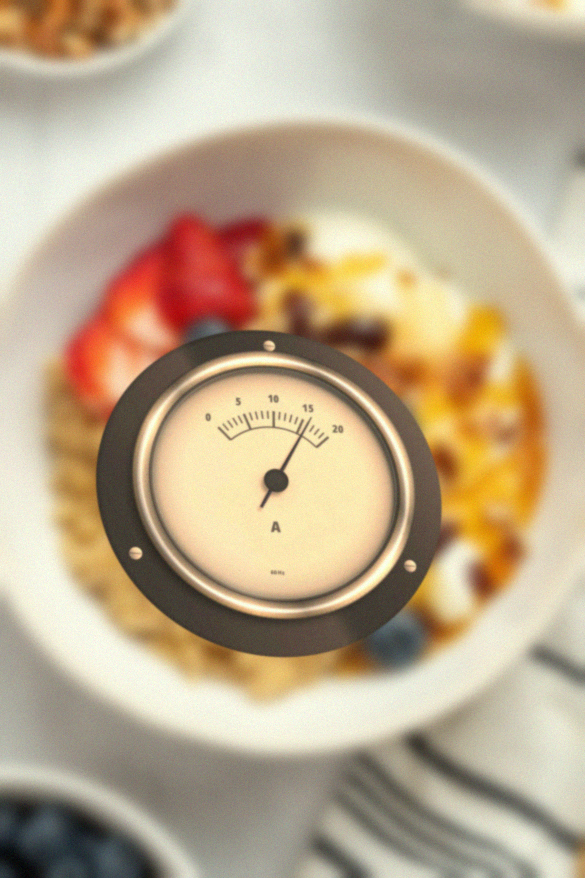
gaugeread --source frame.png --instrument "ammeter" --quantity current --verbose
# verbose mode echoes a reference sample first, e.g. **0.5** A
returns **16** A
